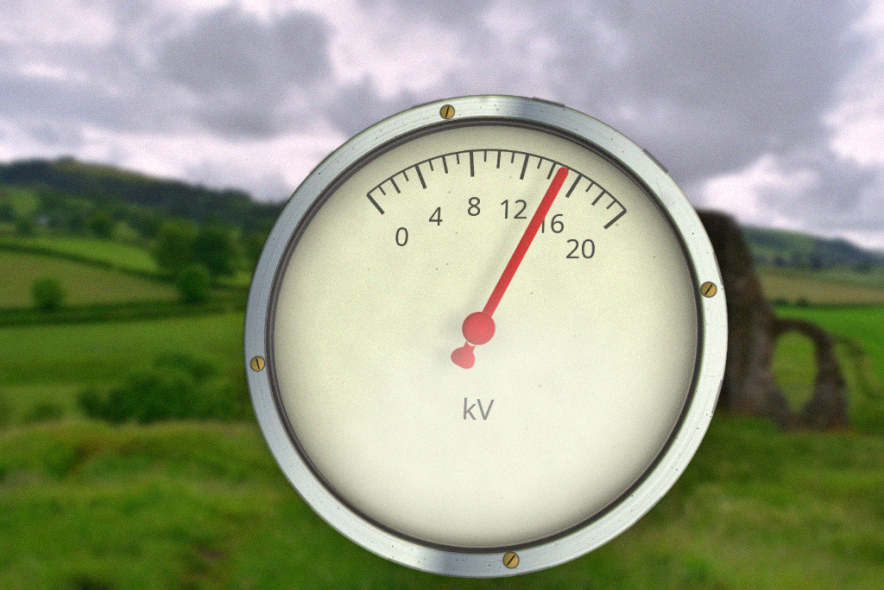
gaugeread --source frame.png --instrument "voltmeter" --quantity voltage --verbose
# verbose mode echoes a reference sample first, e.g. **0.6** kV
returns **15** kV
